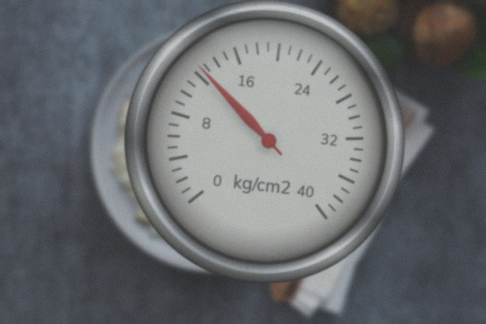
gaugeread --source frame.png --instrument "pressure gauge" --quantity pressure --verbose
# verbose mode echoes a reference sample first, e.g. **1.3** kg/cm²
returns **12.5** kg/cm²
